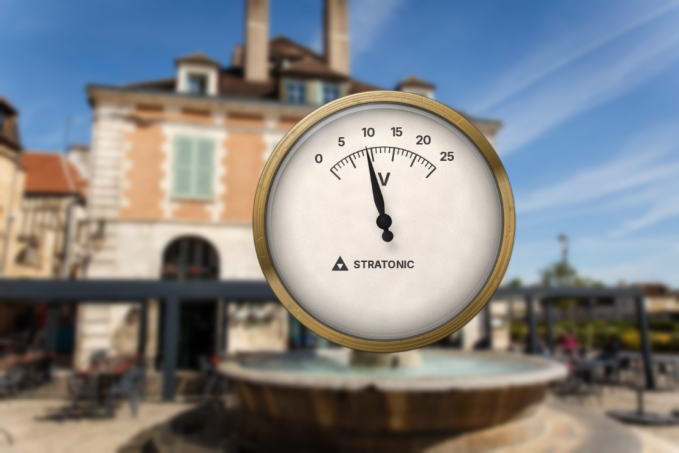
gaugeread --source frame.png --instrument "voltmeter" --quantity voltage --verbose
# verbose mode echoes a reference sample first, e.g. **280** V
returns **9** V
